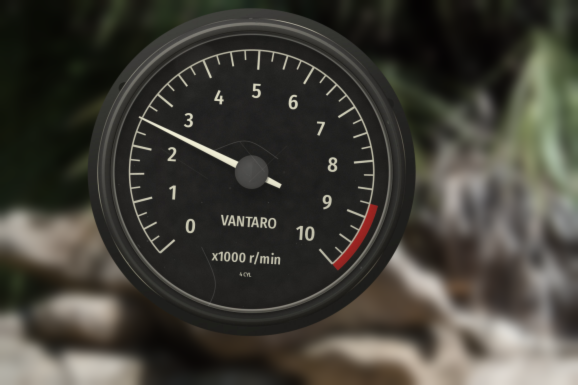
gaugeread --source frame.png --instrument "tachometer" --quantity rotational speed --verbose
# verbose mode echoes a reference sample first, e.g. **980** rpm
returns **2500** rpm
